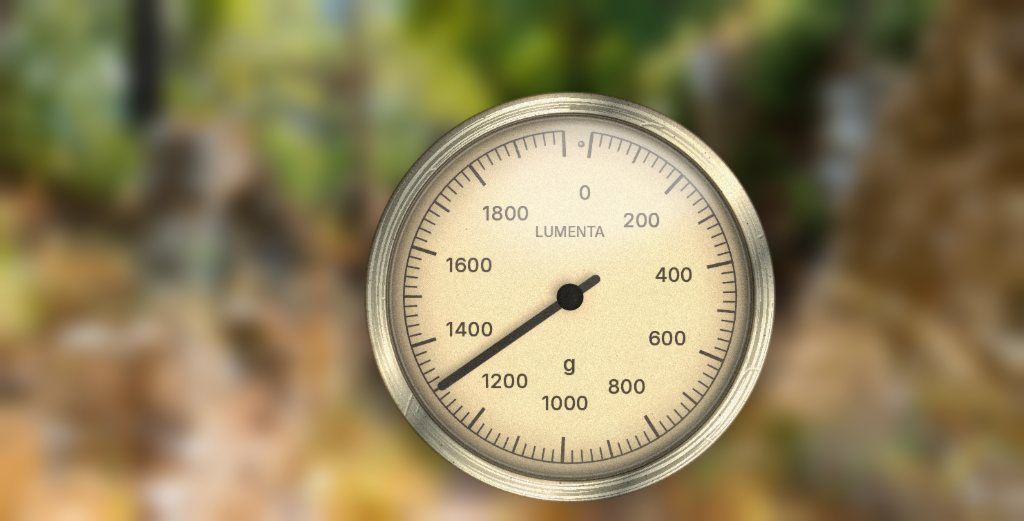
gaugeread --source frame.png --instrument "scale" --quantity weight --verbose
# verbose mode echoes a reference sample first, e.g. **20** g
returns **1300** g
